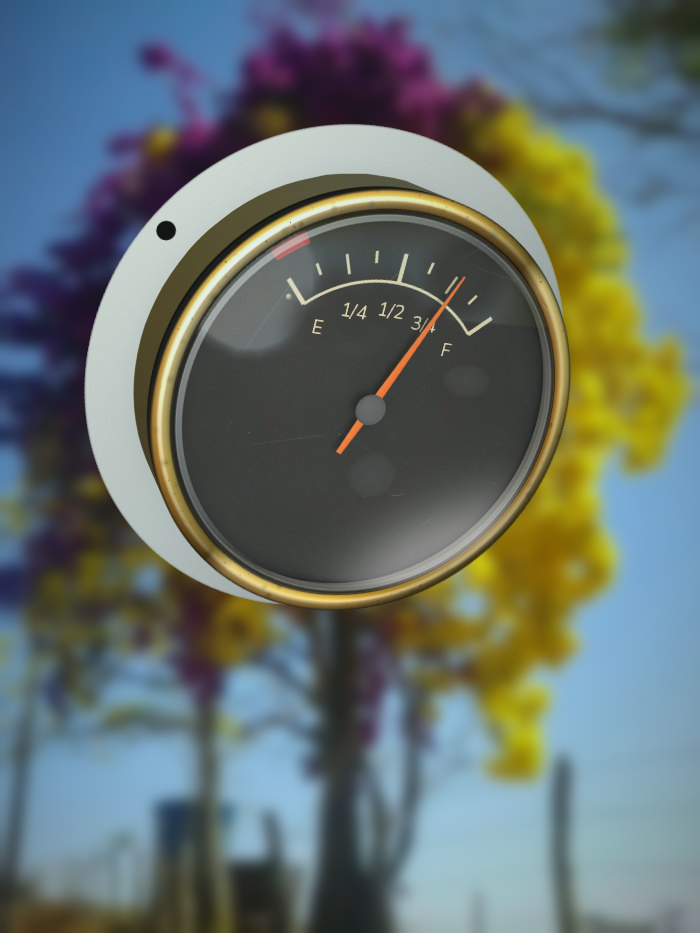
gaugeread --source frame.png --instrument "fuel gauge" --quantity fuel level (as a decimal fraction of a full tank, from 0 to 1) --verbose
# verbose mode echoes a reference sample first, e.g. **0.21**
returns **0.75**
